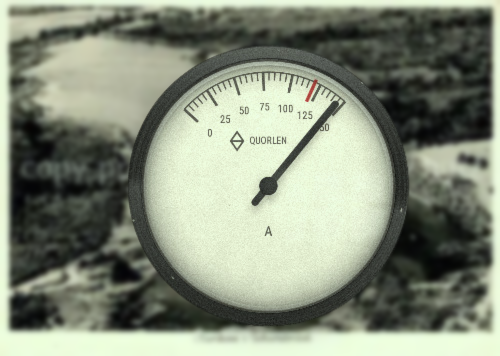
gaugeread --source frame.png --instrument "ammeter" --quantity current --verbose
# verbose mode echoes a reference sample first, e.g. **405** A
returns **145** A
